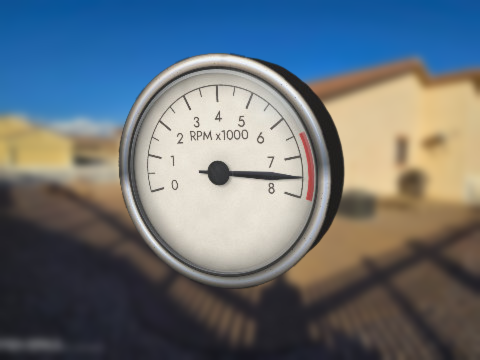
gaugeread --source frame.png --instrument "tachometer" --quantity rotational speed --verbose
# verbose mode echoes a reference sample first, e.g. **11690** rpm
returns **7500** rpm
